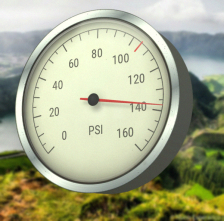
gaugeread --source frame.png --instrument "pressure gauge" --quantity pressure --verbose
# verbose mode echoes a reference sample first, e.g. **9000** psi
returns **137.5** psi
